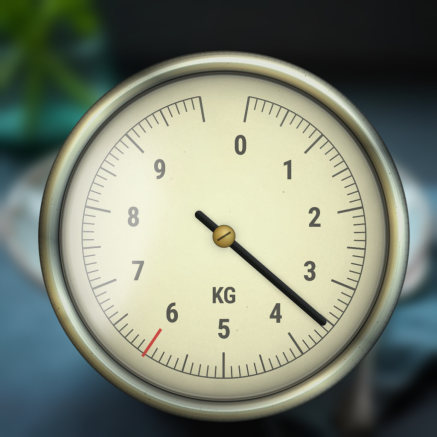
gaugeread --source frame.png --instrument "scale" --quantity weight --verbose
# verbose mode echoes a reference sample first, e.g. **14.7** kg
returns **3.55** kg
